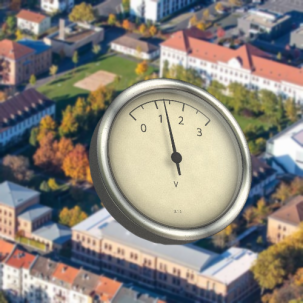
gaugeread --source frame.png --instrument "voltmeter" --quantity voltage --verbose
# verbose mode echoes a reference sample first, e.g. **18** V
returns **1.25** V
